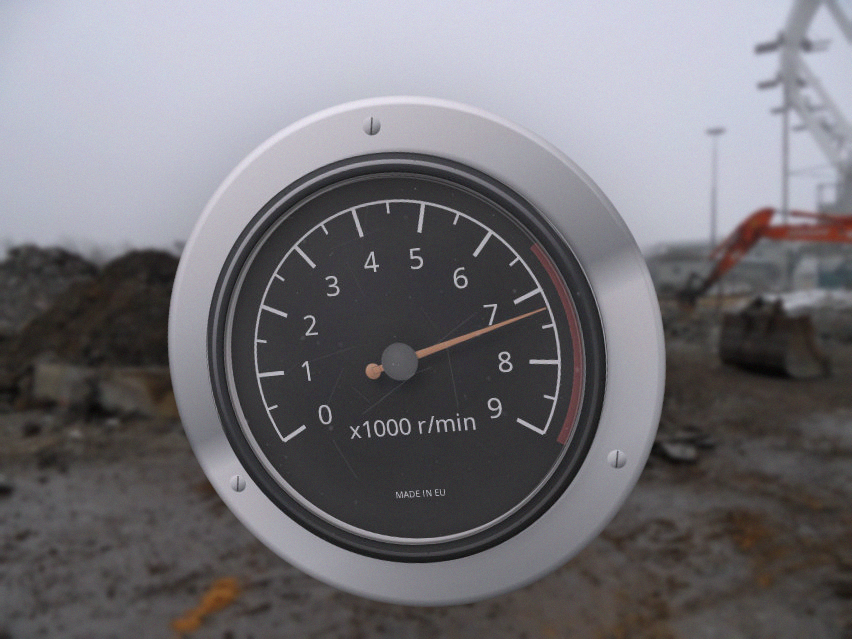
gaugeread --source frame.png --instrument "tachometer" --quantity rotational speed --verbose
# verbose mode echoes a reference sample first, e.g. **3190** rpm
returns **7250** rpm
